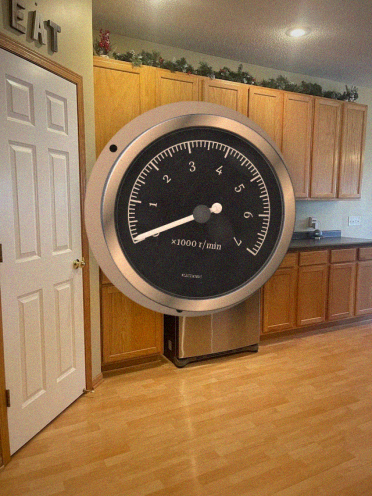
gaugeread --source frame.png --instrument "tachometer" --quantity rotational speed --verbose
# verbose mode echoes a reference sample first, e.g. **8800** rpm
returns **100** rpm
